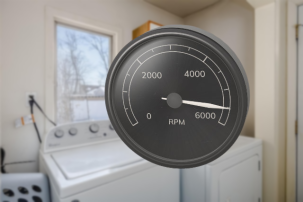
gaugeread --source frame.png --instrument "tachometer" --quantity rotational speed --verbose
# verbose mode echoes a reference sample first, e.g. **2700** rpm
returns **5500** rpm
